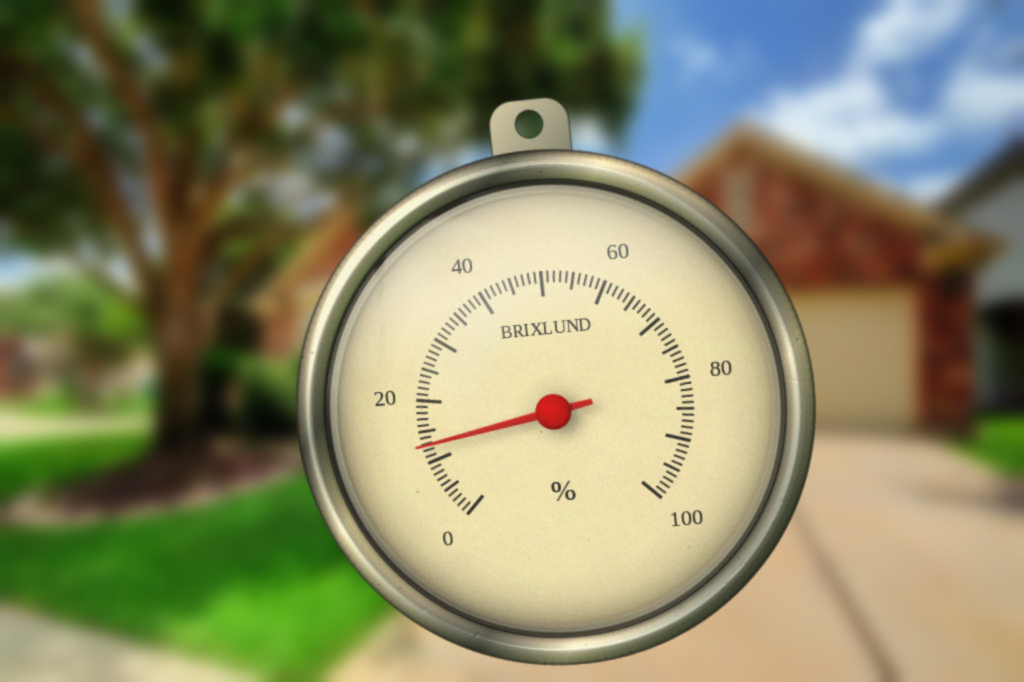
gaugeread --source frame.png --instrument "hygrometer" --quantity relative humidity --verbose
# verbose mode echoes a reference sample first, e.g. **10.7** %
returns **13** %
